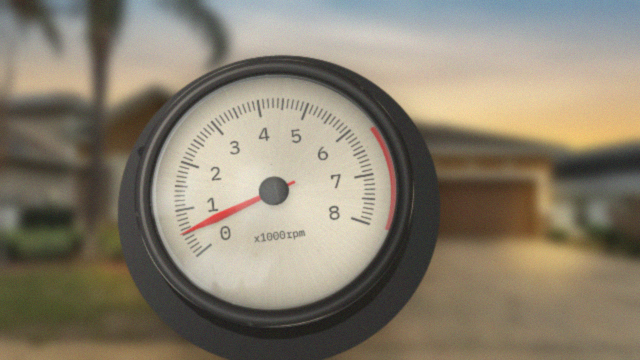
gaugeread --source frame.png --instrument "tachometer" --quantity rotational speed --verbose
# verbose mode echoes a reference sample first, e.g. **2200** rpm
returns **500** rpm
